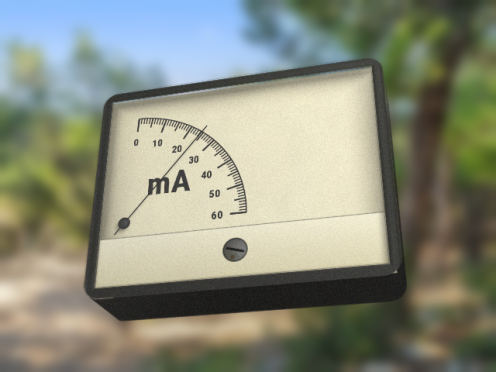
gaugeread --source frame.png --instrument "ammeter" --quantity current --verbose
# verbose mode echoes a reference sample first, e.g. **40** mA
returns **25** mA
